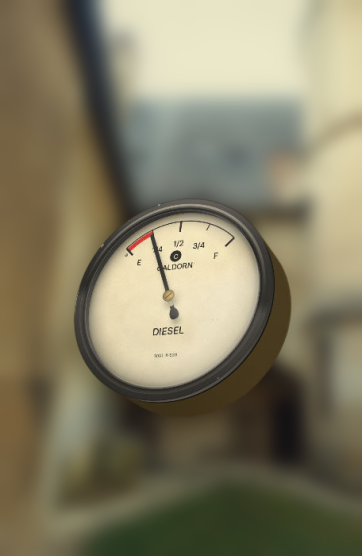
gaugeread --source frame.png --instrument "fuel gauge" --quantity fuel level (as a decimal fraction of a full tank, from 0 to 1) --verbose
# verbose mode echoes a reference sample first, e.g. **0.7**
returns **0.25**
